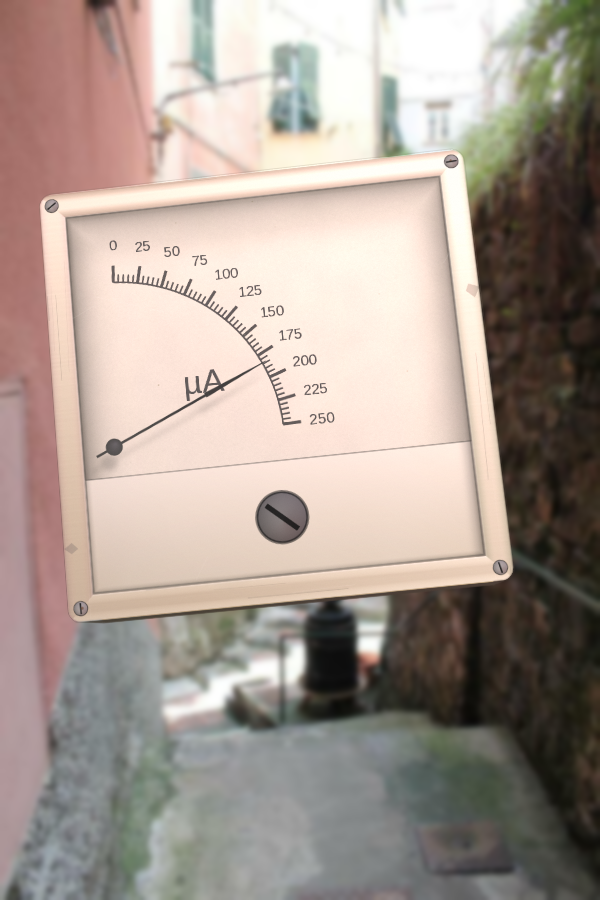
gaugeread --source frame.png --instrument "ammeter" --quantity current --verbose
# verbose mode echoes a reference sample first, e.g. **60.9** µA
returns **185** µA
